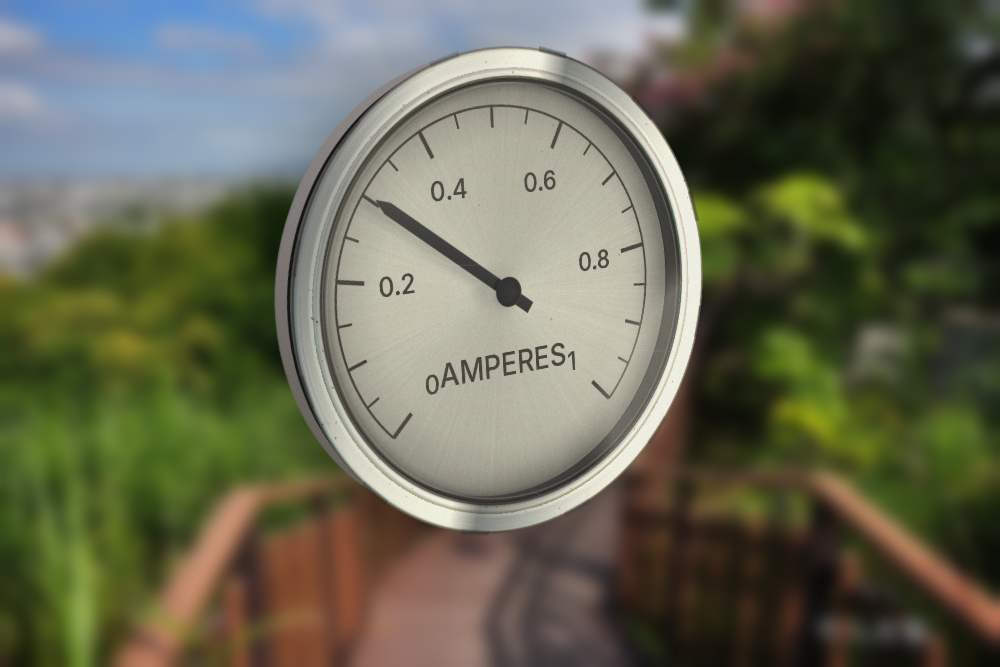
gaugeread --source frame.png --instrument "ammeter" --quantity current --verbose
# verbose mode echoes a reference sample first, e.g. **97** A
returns **0.3** A
